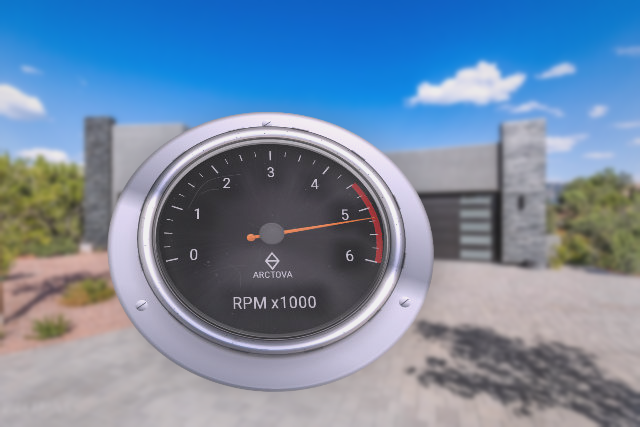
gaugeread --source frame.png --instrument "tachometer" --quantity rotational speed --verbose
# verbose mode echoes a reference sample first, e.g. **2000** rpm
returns **5250** rpm
